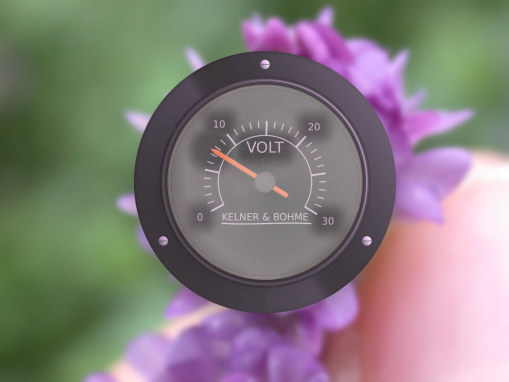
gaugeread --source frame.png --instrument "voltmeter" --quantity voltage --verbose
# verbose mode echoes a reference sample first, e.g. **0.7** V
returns **7.5** V
